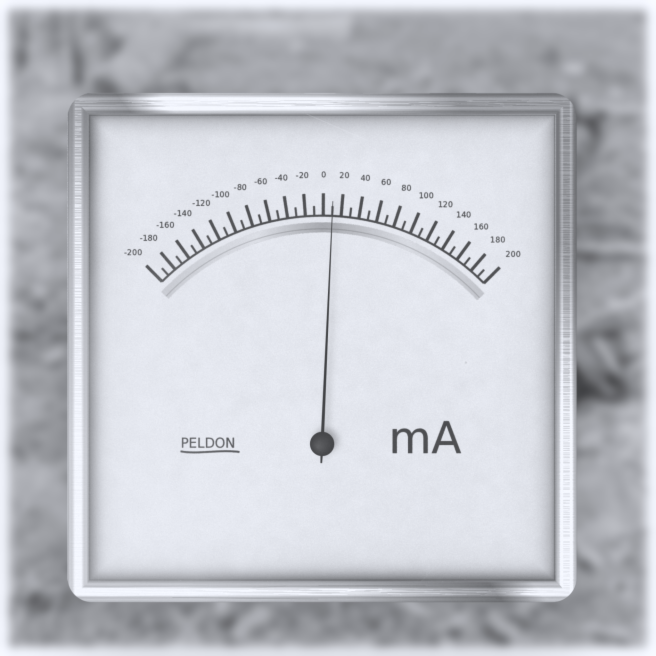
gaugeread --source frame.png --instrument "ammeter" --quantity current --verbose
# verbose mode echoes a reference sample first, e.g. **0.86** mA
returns **10** mA
